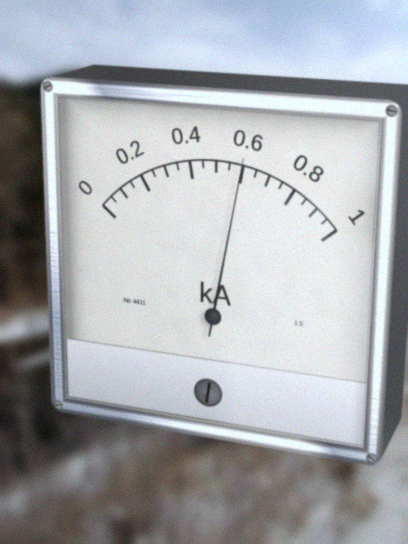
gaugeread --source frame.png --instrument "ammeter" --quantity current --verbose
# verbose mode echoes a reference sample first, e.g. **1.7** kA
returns **0.6** kA
